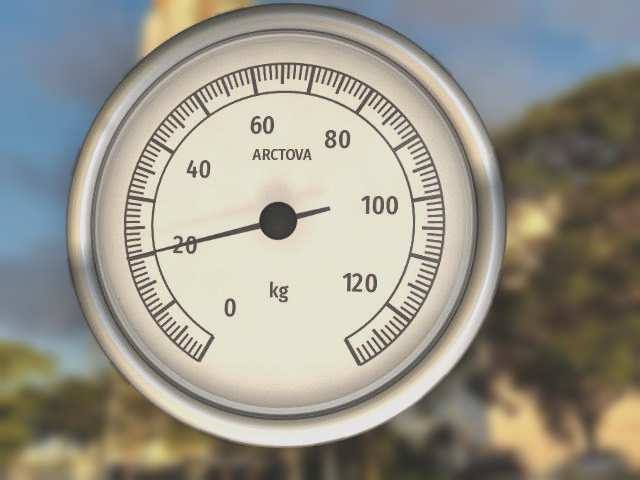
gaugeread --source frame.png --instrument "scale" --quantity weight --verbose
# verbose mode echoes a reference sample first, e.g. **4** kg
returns **20** kg
